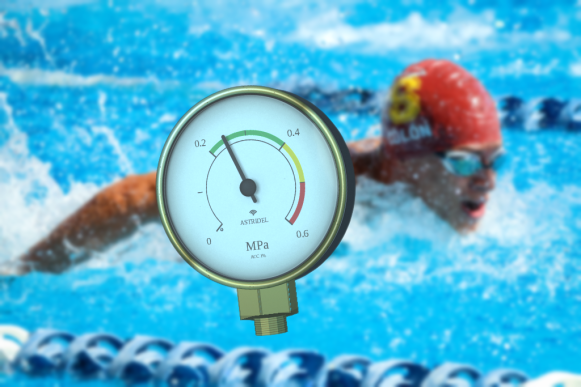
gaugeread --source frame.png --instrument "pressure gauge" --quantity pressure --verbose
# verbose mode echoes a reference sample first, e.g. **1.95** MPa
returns **0.25** MPa
